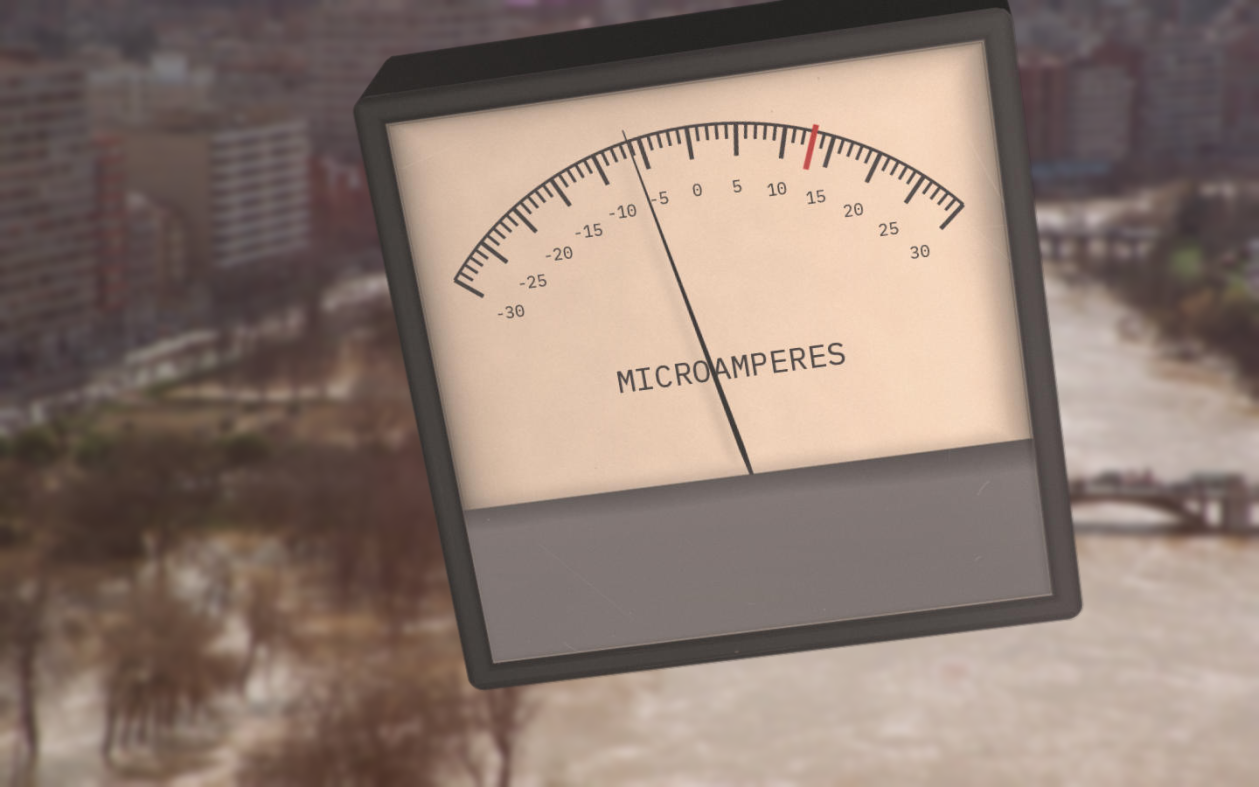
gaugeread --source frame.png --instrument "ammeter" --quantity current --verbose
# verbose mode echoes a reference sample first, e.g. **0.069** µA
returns **-6** µA
